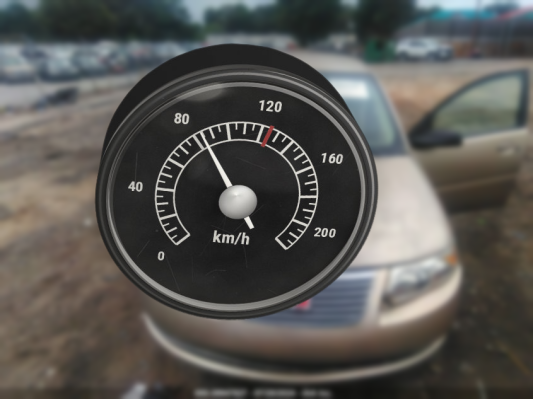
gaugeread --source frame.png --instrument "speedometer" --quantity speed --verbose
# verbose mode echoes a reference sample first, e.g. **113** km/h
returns **85** km/h
